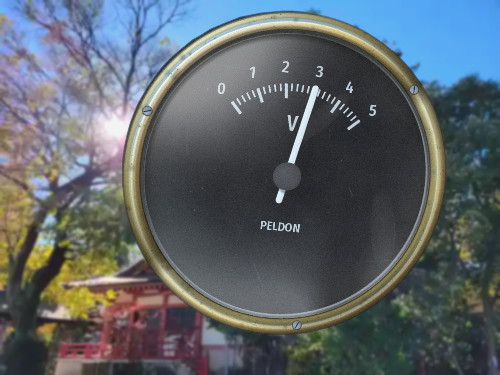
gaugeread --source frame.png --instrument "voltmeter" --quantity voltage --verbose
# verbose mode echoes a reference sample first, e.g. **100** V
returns **3** V
